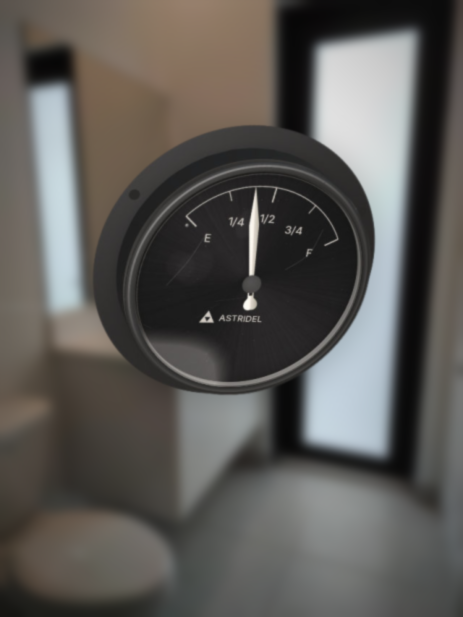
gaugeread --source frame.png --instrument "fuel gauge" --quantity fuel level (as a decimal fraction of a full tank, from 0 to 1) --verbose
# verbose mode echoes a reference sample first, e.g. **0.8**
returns **0.375**
